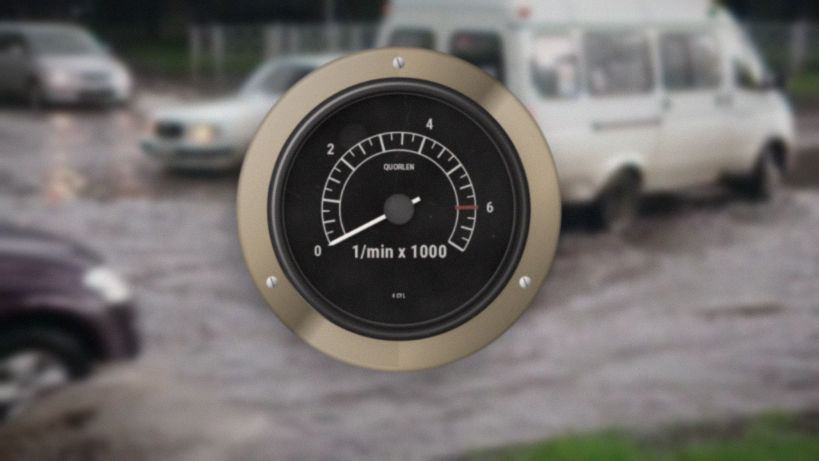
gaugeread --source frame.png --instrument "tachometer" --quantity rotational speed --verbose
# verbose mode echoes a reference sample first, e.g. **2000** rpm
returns **0** rpm
